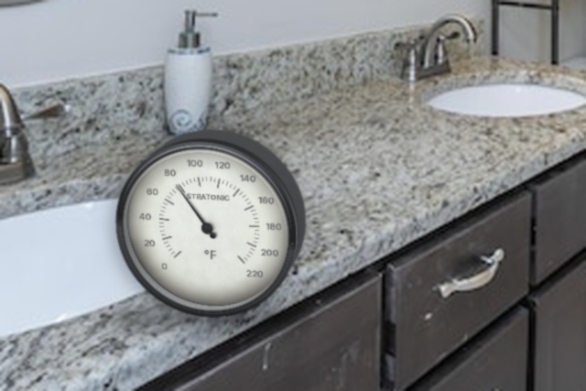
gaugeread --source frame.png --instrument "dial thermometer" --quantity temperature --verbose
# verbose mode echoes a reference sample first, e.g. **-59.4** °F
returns **80** °F
